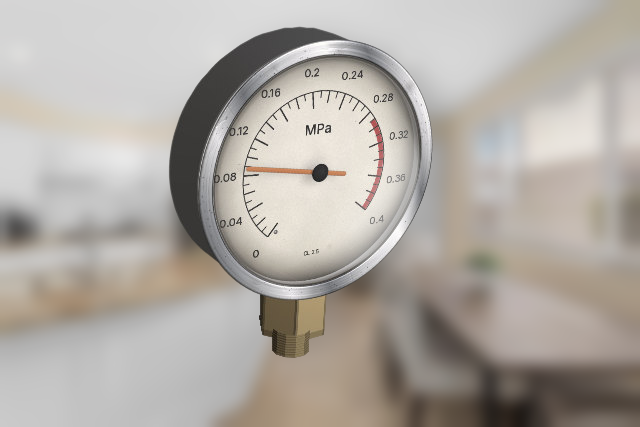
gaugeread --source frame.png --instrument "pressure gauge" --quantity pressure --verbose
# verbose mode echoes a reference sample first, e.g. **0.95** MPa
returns **0.09** MPa
